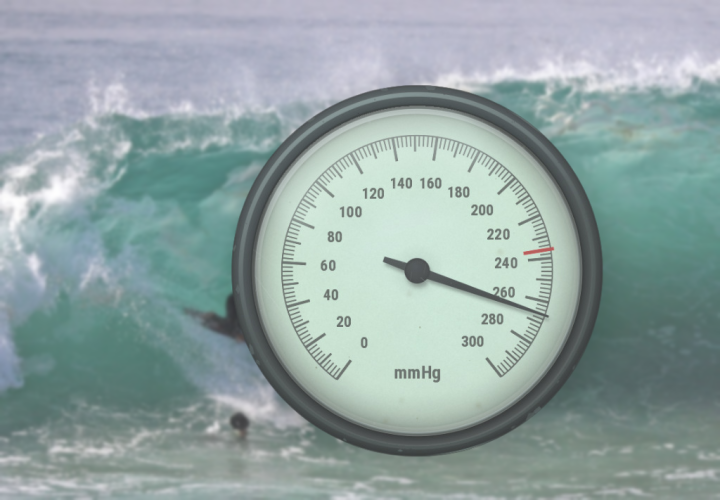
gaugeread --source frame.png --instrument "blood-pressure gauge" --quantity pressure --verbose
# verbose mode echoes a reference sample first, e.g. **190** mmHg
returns **266** mmHg
